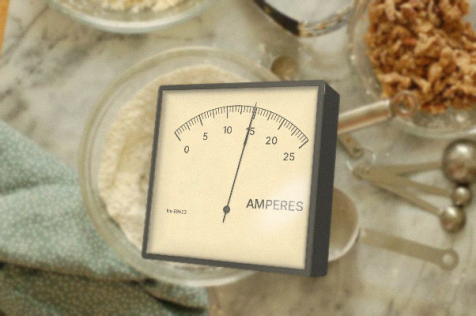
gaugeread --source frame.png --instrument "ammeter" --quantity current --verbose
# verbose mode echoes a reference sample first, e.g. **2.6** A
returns **15** A
